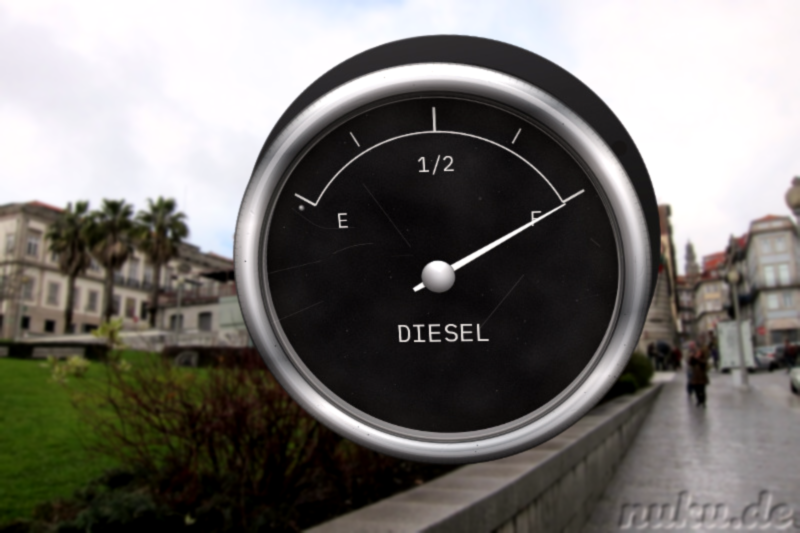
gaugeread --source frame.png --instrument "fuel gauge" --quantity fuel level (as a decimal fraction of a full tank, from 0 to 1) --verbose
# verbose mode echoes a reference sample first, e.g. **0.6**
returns **1**
